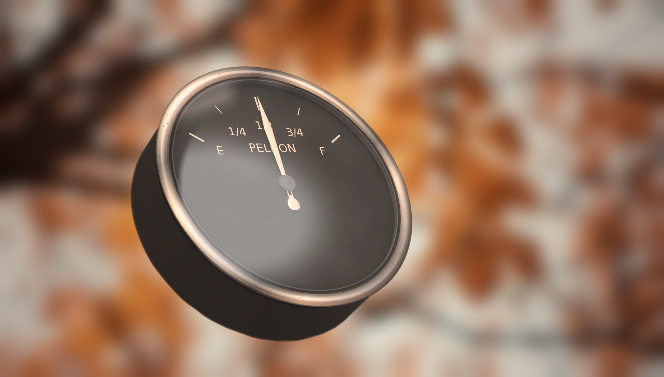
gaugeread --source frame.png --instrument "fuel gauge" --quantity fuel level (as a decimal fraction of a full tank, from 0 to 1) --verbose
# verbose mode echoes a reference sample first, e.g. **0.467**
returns **0.5**
